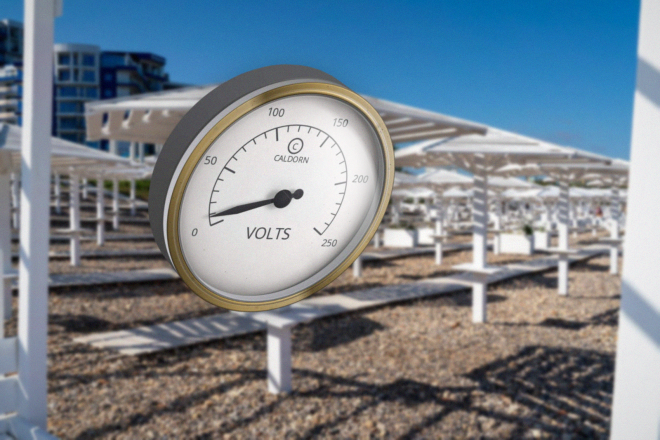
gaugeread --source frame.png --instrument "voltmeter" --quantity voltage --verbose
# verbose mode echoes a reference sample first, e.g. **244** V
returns **10** V
